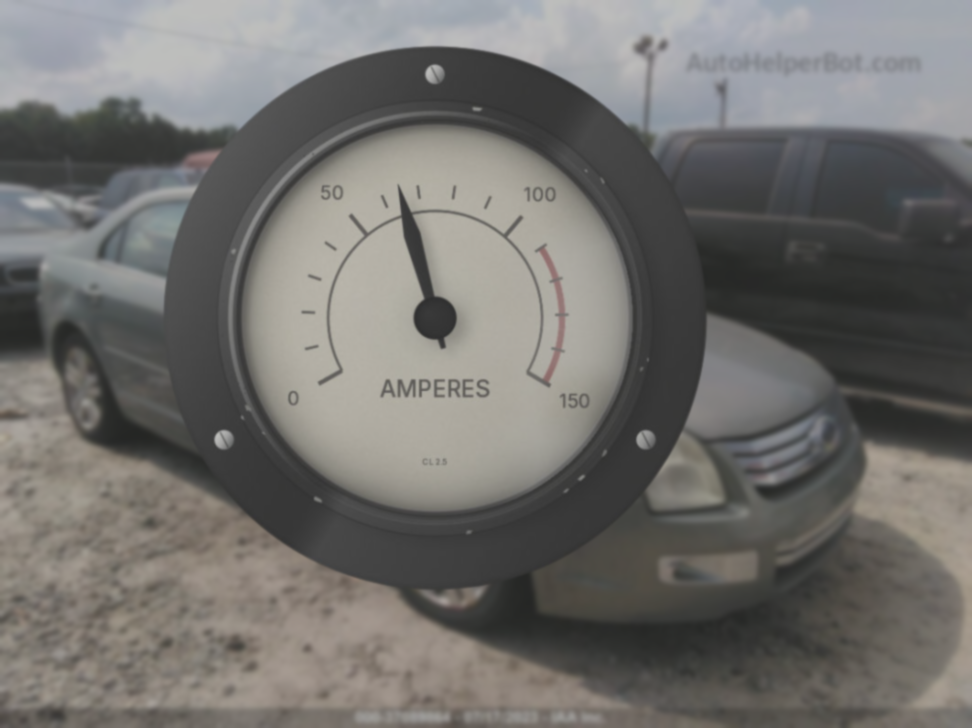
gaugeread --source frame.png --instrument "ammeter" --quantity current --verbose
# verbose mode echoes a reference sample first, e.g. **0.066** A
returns **65** A
